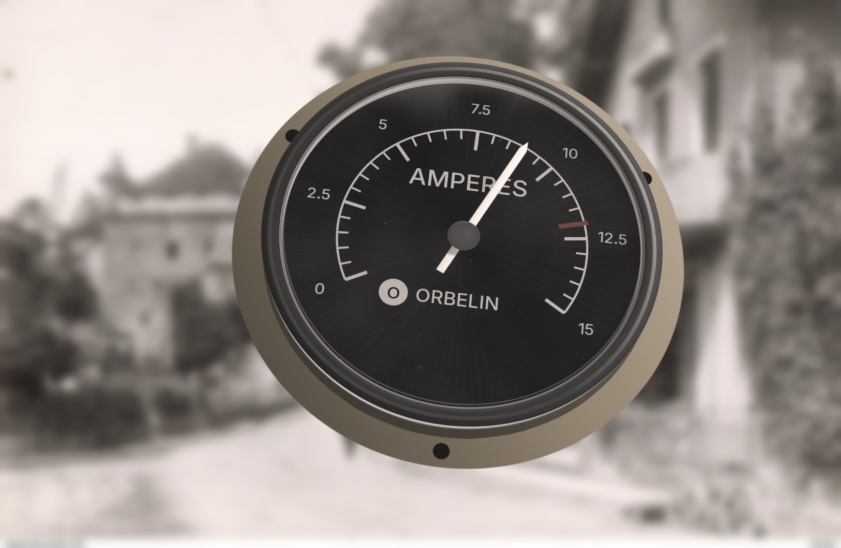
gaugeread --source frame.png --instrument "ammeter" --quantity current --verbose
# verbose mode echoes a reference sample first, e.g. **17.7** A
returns **9** A
